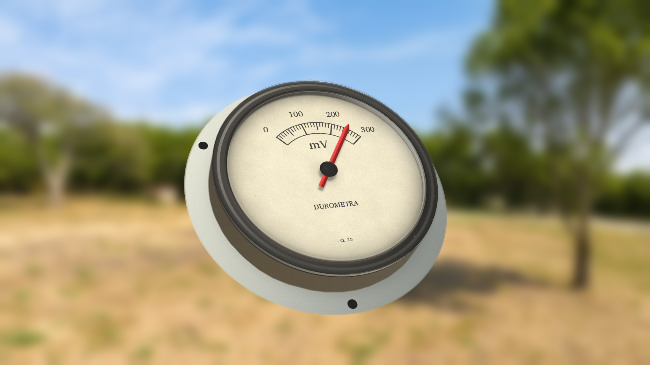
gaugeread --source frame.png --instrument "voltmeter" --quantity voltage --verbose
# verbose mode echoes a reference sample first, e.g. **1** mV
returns **250** mV
